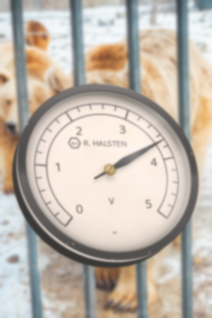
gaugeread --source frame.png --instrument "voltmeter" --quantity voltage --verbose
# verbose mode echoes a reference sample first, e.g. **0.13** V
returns **3.7** V
